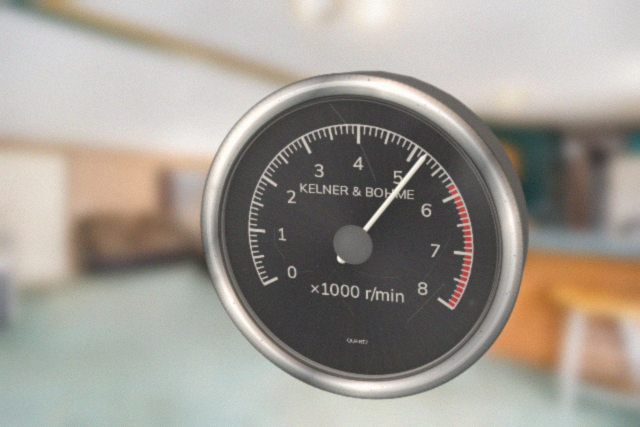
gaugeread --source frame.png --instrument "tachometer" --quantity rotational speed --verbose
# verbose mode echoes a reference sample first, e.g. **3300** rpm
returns **5200** rpm
